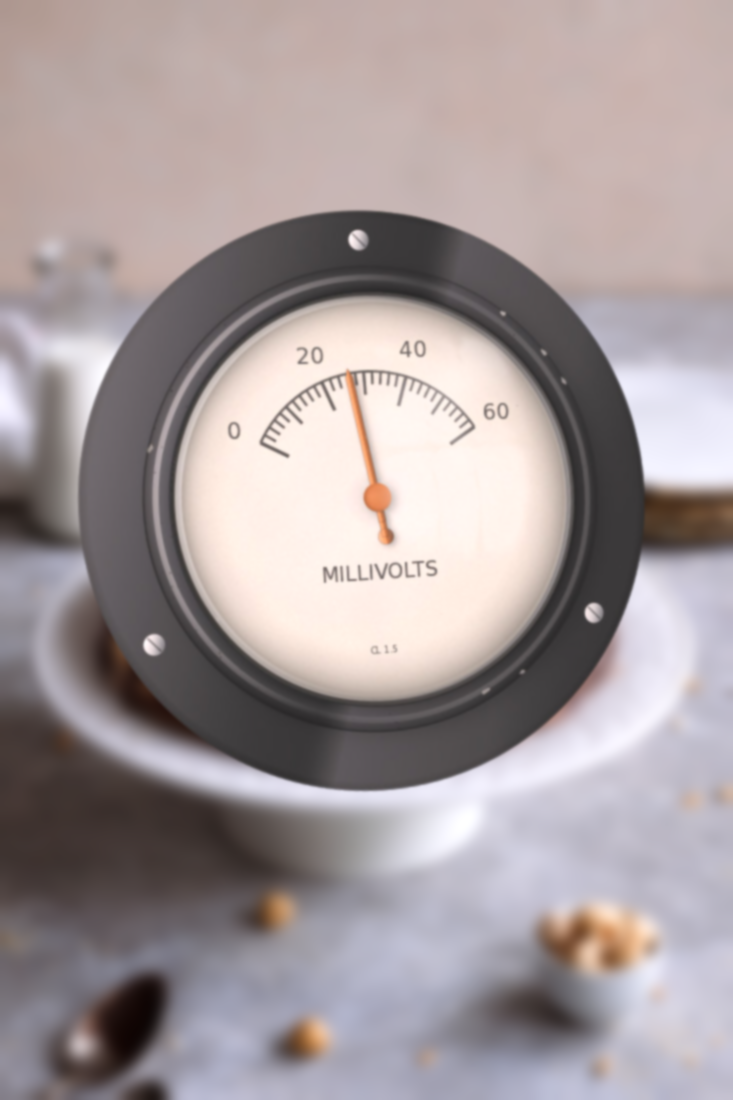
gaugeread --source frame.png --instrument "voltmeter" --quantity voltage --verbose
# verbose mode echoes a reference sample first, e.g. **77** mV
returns **26** mV
